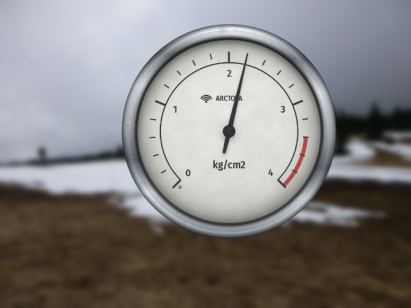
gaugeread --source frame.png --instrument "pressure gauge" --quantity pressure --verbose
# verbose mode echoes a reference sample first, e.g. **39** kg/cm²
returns **2.2** kg/cm²
